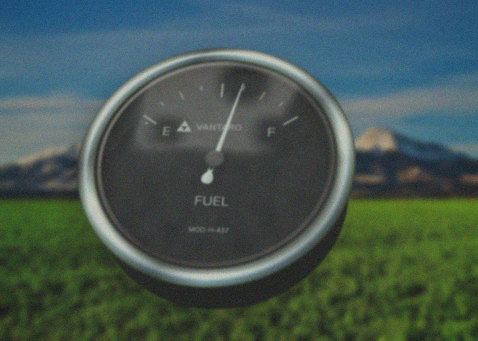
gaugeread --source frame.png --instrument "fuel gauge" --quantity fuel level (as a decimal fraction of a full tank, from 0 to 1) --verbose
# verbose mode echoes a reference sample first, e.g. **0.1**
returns **0.625**
